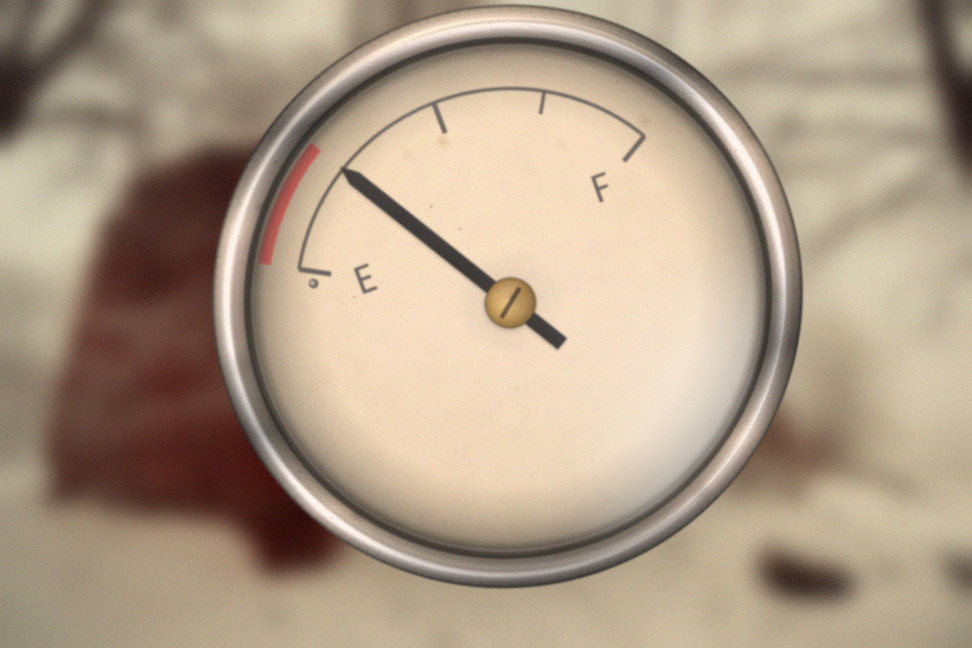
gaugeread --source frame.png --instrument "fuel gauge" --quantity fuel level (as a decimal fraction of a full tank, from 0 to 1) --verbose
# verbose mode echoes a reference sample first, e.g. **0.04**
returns **0.25**
